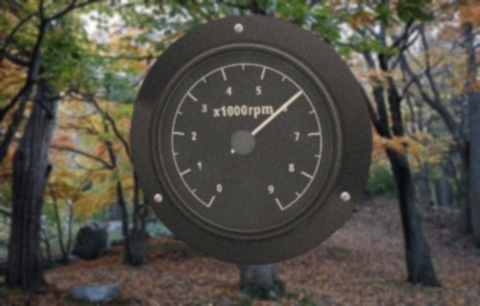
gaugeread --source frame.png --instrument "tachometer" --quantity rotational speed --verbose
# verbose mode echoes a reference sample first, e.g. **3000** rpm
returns **6000** rpm
